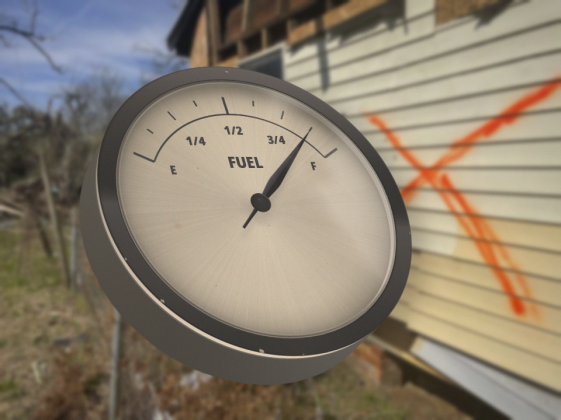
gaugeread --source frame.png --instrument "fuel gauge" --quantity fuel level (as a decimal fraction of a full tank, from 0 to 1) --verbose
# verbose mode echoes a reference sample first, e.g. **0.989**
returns **0.875**
